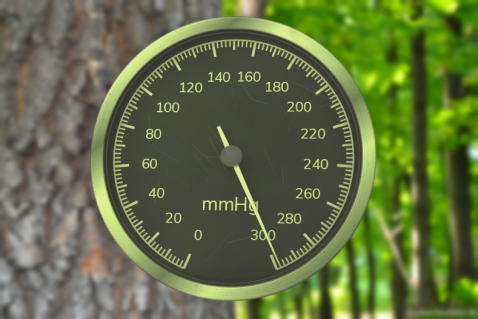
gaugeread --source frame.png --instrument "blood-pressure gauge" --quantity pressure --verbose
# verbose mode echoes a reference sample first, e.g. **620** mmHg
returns **298** mmHg
